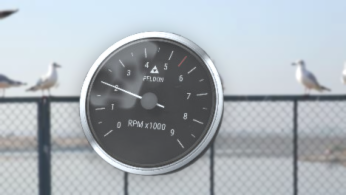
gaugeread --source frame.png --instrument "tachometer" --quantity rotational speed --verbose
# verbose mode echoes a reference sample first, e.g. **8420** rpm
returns **2000** rpm
